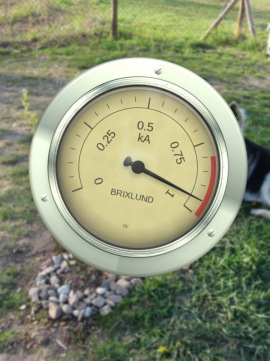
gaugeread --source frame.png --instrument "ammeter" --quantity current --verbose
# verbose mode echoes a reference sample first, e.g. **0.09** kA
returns **0.95** kA
